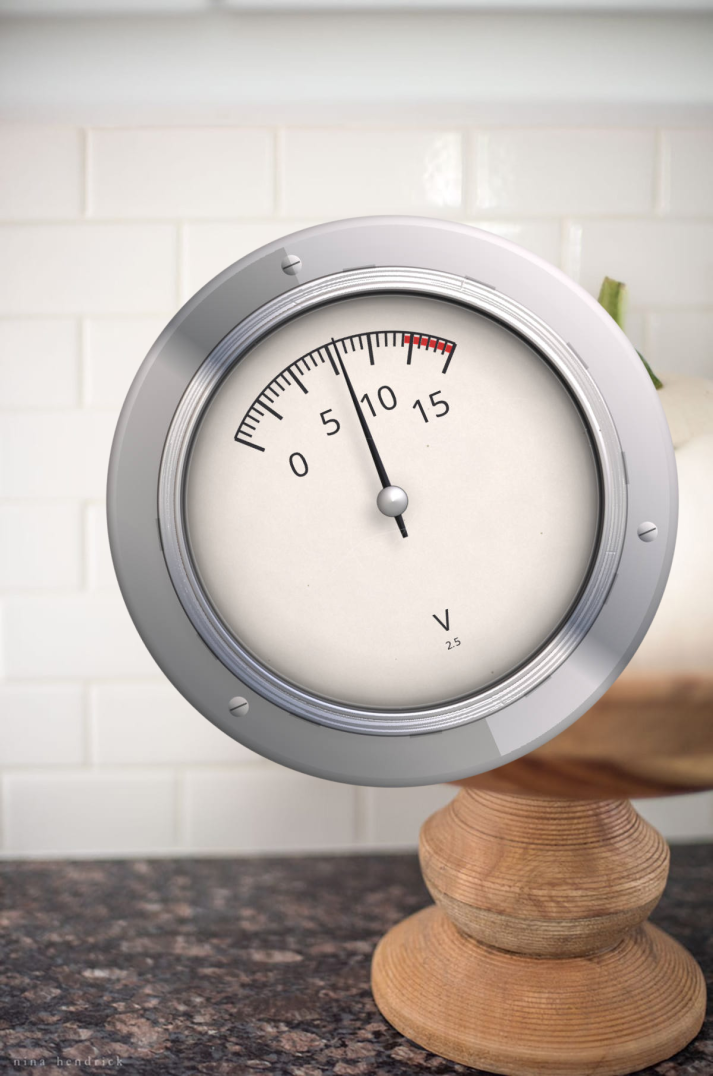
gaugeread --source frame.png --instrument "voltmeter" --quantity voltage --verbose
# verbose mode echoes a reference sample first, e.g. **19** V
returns **8** V
